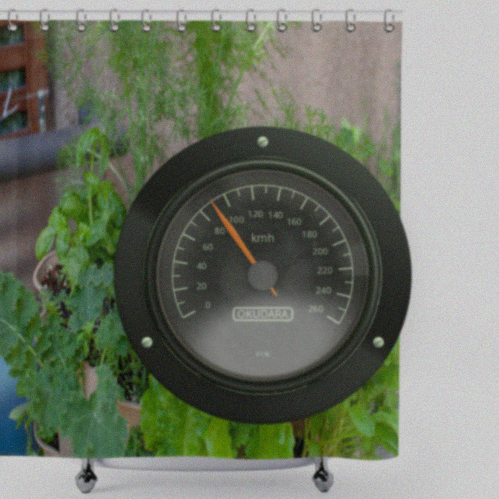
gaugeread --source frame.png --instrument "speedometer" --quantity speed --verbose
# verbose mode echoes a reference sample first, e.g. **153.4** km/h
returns **90** km/h
